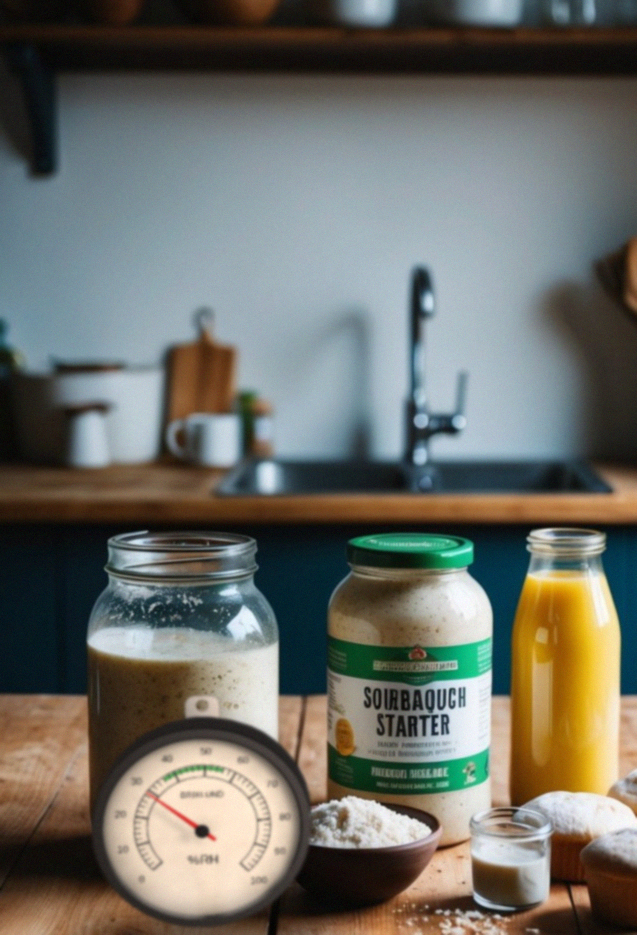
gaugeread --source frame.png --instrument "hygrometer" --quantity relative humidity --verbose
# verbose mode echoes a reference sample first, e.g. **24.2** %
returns **30** %
